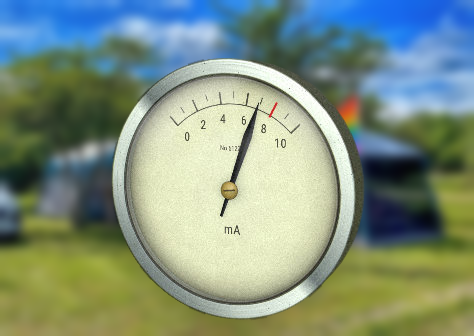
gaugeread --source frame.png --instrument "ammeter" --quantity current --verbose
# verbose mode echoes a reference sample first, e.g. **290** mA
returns **7** mA
